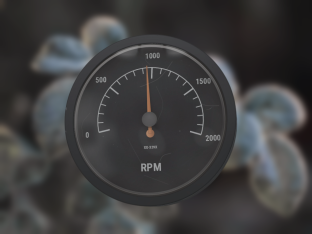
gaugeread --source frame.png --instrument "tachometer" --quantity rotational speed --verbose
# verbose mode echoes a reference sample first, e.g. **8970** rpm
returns **950** rpm
